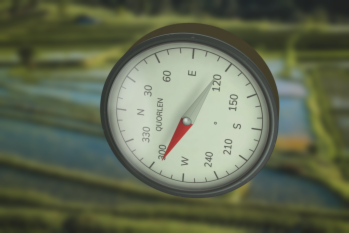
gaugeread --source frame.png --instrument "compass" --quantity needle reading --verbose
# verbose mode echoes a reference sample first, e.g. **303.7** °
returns **295** °
